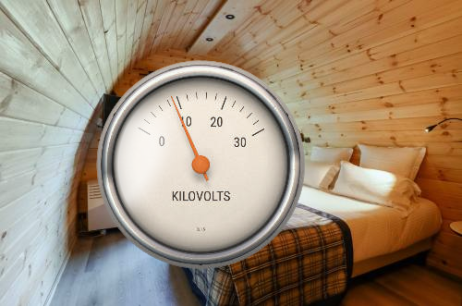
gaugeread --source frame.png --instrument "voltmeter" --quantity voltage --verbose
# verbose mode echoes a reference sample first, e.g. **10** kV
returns **9** kV
